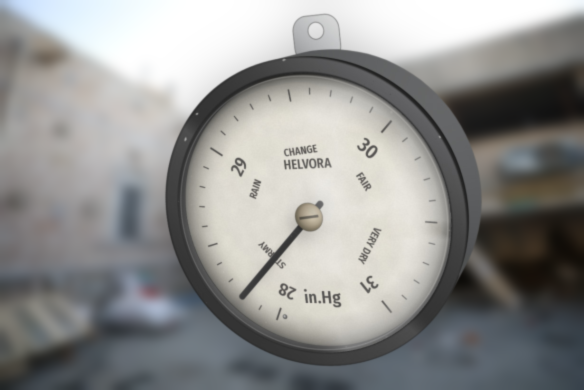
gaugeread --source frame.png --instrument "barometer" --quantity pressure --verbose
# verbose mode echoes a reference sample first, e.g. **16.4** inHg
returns **28.2** inHg
